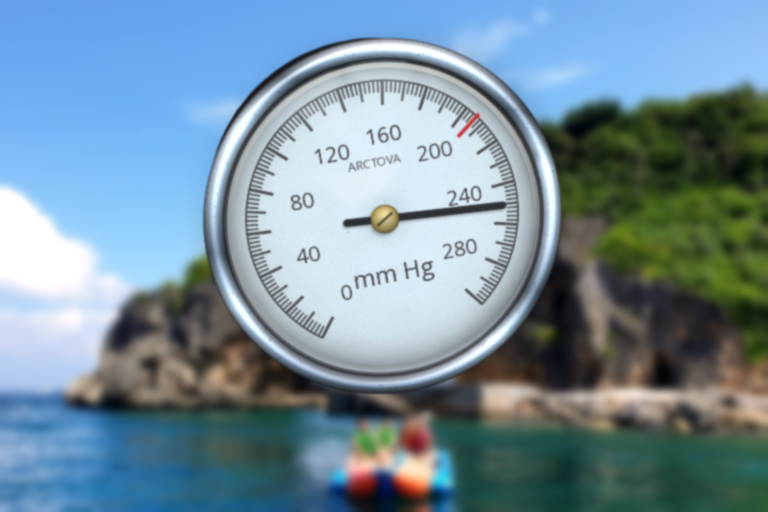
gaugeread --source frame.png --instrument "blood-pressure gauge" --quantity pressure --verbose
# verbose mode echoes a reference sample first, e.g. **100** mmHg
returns **250** mmHg
